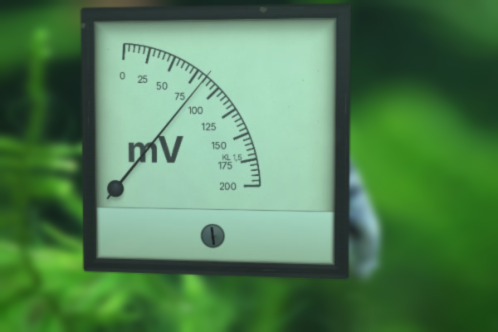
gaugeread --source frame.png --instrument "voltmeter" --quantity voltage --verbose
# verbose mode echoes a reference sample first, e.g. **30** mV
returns **85** mV
